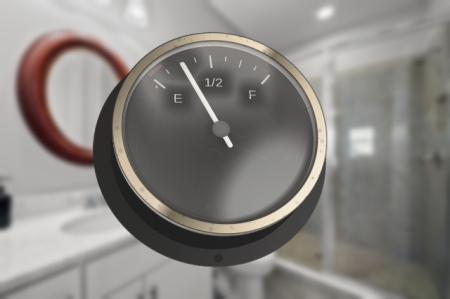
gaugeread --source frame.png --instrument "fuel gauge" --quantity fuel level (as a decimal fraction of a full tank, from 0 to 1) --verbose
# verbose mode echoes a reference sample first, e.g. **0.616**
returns **0.25**
